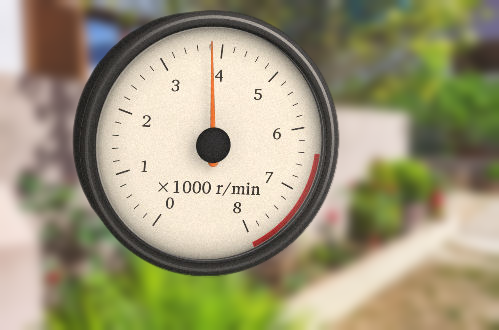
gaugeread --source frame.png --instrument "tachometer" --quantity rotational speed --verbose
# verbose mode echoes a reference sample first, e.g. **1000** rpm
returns **3800** rpm
